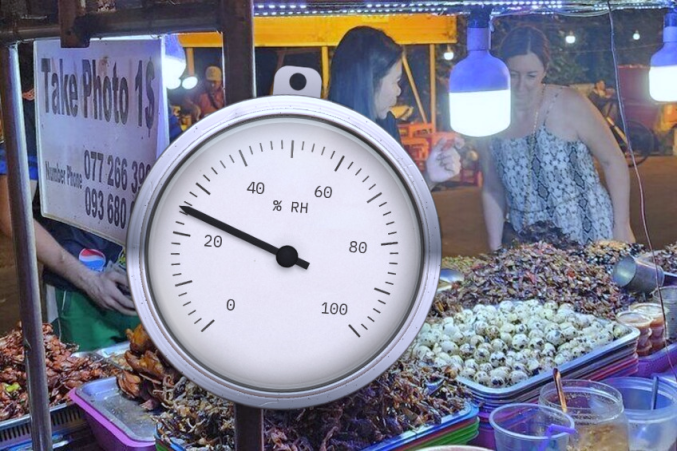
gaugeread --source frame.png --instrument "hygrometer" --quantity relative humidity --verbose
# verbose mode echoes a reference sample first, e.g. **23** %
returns **25** %
